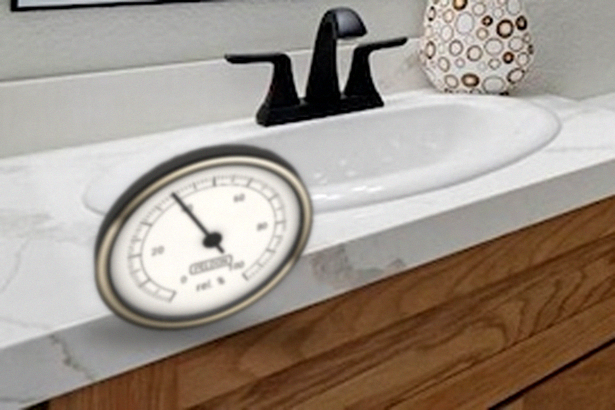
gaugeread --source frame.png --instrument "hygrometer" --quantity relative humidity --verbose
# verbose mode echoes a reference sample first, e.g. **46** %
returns **40** %
